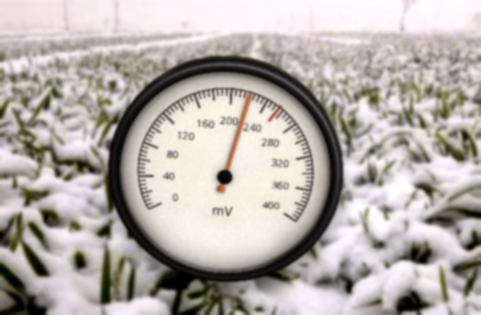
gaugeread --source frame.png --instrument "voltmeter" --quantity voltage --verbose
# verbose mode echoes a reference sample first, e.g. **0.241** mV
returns **220** mV
